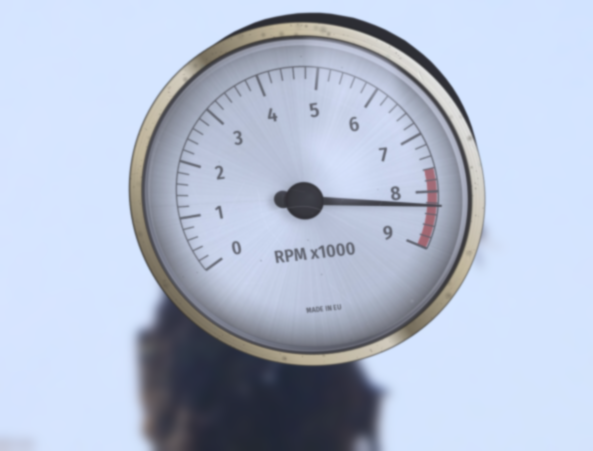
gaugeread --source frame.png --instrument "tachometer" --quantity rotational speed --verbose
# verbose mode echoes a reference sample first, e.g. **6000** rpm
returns **8200** rpm
